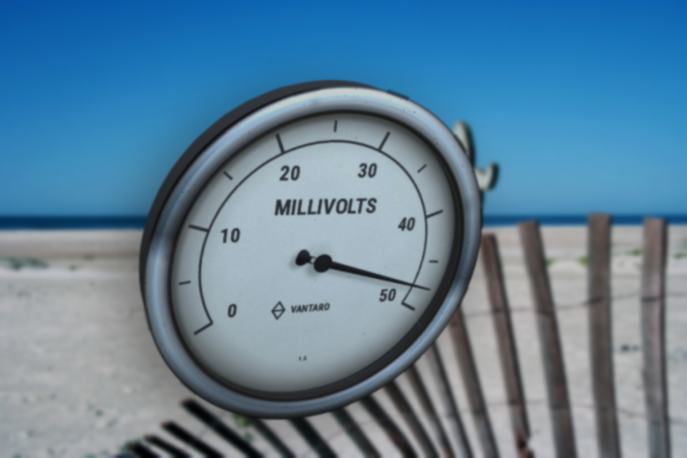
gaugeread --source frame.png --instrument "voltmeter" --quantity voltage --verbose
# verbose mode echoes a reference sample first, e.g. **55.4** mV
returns **47.5** mV
